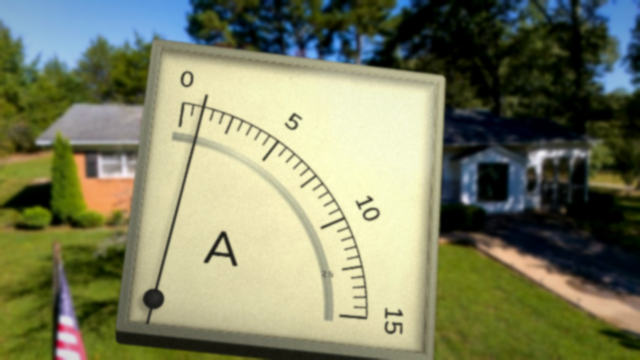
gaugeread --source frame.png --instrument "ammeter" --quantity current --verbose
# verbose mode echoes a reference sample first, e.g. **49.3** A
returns **1** A
